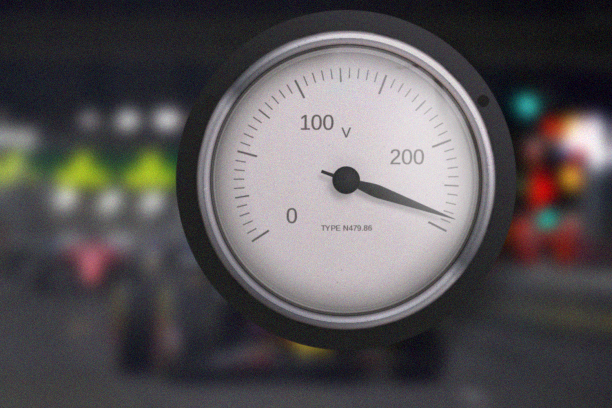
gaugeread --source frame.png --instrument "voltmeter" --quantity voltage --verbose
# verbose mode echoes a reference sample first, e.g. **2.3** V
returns **242.5** V
